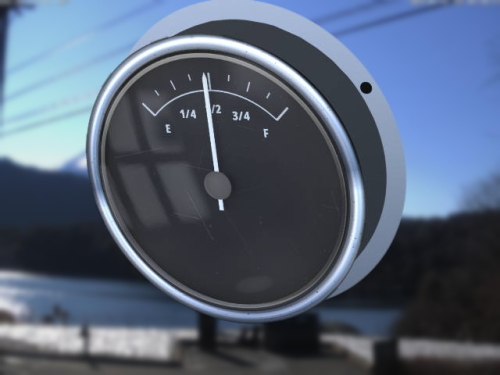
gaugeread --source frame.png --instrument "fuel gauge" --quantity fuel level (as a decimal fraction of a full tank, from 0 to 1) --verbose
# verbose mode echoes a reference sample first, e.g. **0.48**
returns **0.5**
